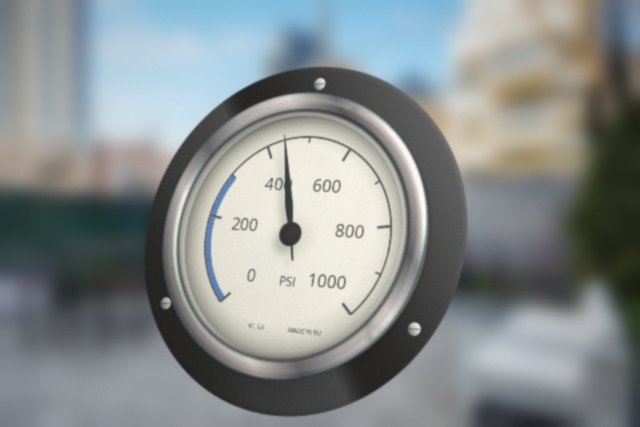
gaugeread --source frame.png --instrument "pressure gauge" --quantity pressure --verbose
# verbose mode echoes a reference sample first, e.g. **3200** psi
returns **450** psi
